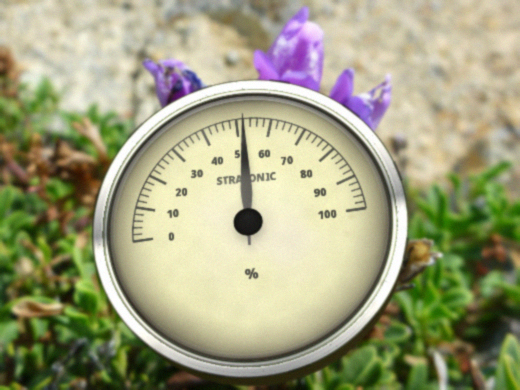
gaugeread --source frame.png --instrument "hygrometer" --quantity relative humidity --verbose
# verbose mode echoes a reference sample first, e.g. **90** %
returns **52** %
